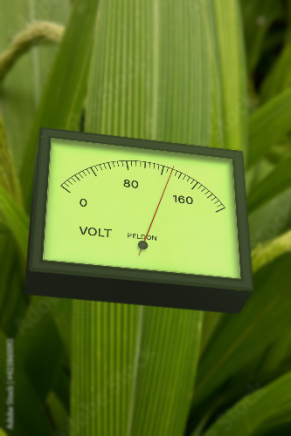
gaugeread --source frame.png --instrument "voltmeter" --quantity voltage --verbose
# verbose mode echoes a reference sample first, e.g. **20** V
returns **130** V
